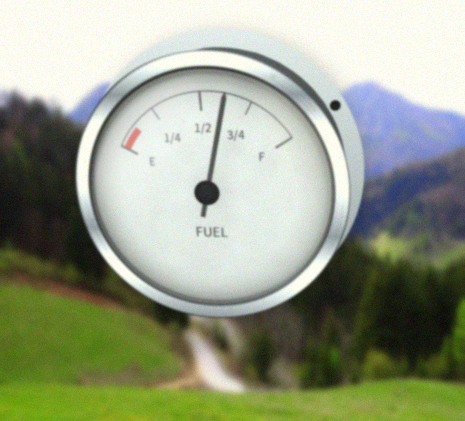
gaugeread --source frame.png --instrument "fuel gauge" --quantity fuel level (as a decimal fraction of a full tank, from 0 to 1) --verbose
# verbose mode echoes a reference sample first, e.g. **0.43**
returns **0.625**
